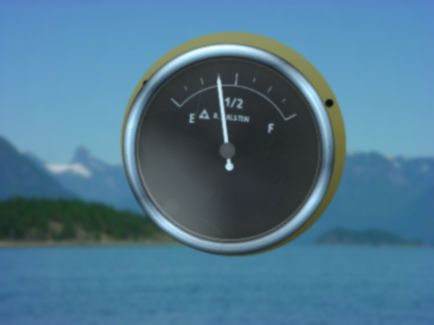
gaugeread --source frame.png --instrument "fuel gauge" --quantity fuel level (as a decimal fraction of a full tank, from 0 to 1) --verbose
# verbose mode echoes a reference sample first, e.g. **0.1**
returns **0.375**
